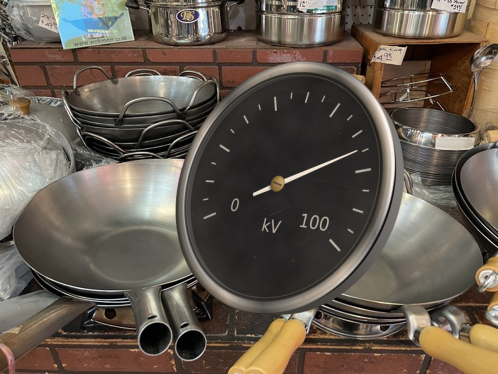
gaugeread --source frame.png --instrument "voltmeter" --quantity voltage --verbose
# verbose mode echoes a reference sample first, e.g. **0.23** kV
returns **75** kV
